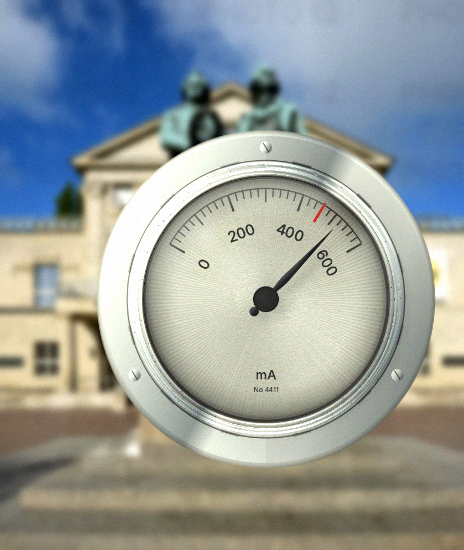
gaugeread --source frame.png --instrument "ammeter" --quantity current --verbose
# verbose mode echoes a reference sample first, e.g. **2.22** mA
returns **520** mA
